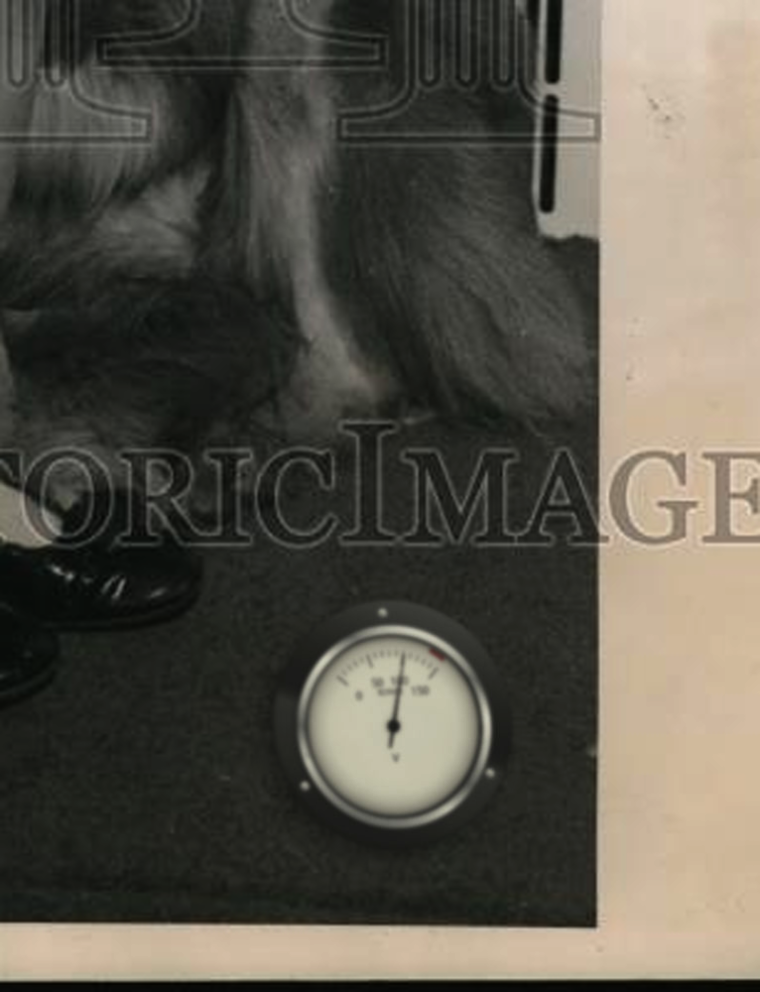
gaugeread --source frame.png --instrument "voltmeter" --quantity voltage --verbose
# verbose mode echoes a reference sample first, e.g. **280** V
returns **100** V
